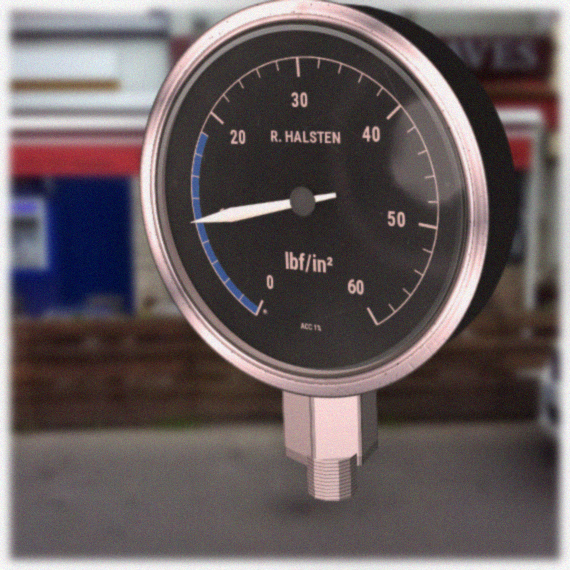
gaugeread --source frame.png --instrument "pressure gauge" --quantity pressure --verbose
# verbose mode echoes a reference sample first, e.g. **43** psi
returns **10** psi
